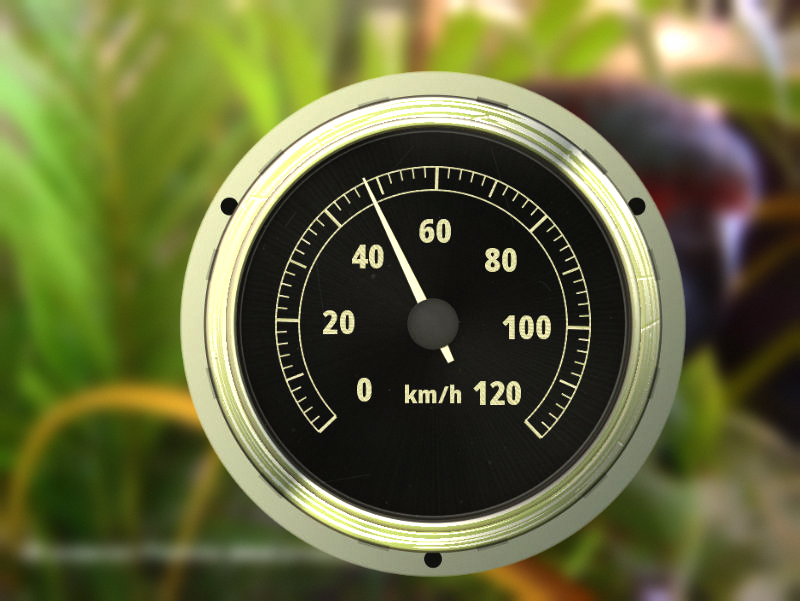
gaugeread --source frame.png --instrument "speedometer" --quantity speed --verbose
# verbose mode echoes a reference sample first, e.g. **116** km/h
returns **48** km/h
